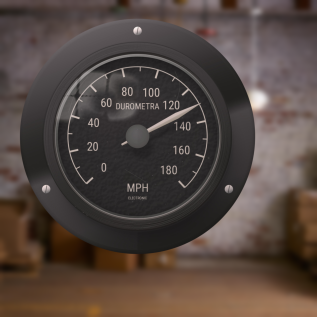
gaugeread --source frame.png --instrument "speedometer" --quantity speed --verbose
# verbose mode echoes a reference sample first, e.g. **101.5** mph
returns **130** mph
